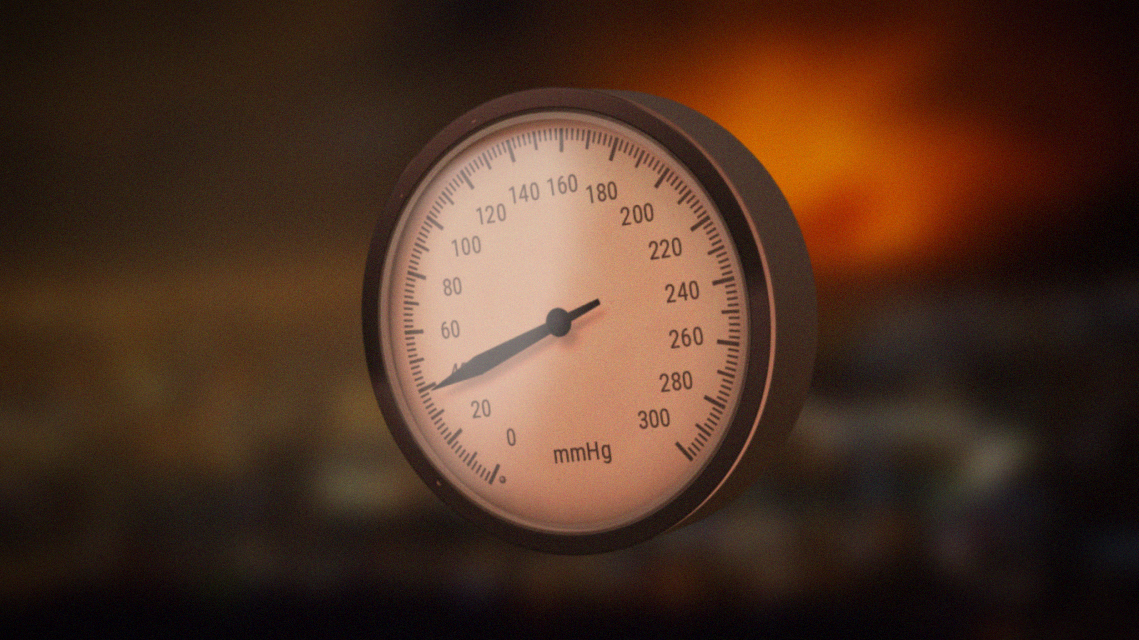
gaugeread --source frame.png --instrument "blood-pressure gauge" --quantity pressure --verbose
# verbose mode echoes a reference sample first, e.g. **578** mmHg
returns **38** mmHg
